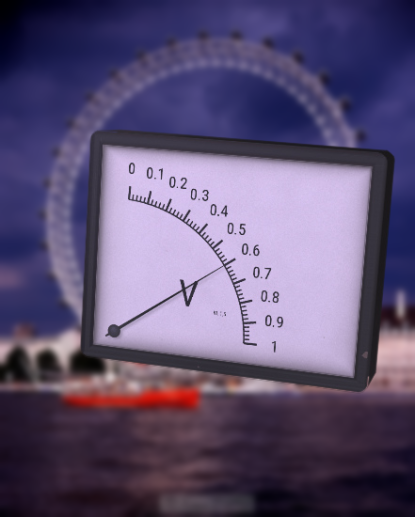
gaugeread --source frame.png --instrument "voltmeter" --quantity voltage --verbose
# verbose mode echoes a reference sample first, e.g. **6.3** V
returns **0.6** V
